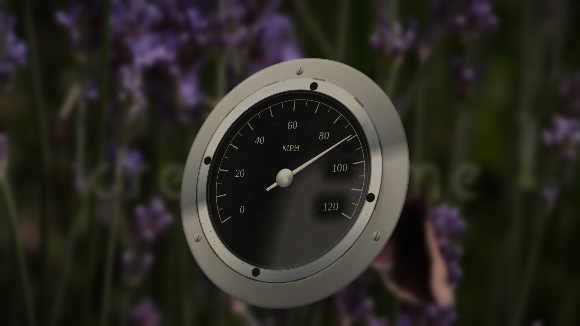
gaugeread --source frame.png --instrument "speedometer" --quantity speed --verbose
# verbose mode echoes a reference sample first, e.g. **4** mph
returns **90** mph
